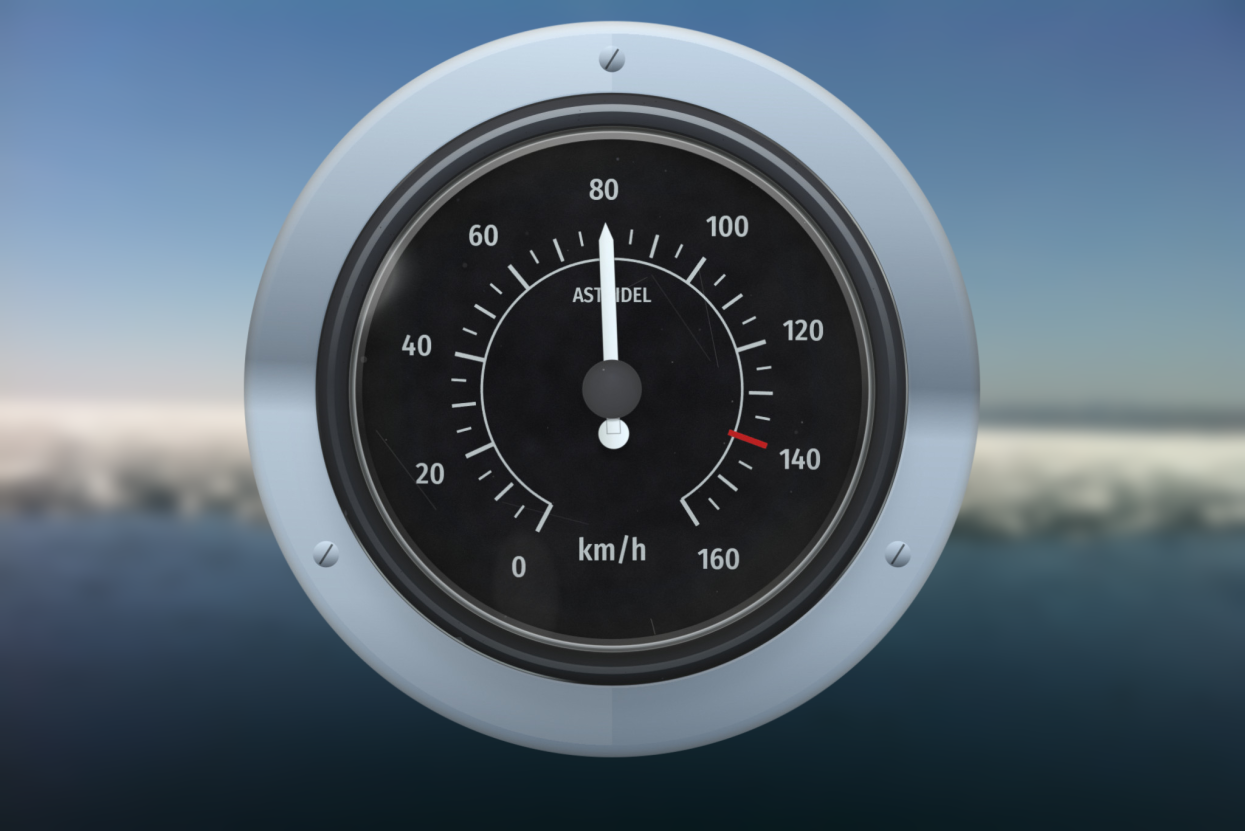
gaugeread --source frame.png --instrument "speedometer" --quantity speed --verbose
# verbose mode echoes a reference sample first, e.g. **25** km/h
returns **80** km/h
